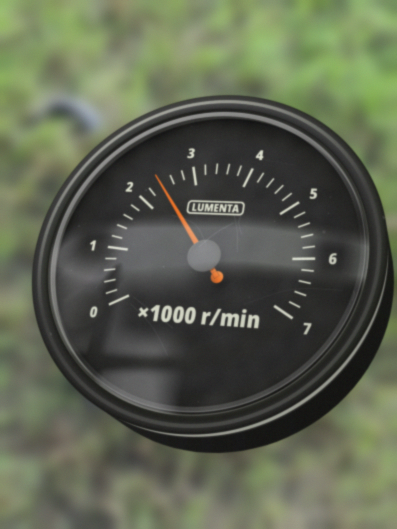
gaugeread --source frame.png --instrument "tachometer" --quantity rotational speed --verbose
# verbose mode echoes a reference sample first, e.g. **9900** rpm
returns **2400** rpm
